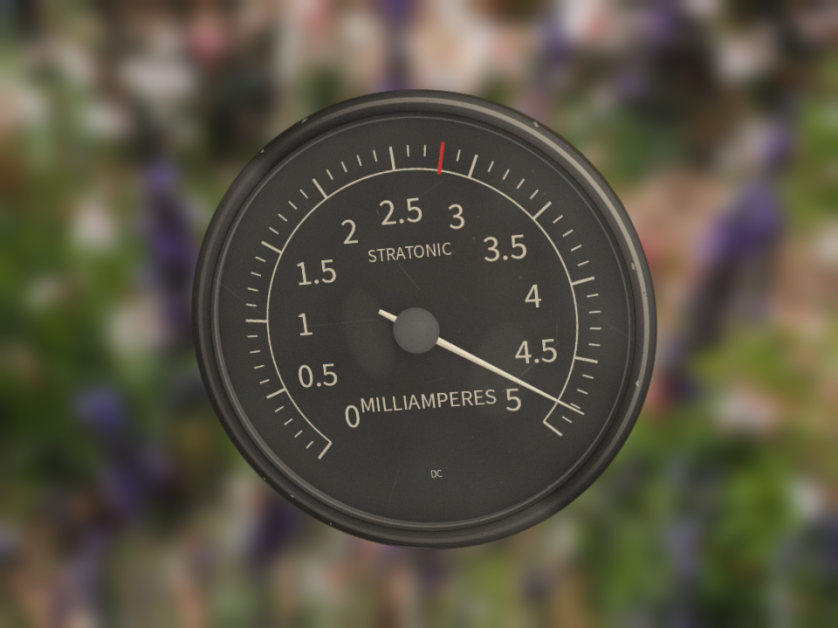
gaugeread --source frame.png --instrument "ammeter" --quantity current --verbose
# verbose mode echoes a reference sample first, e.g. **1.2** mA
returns **4.8** mA
